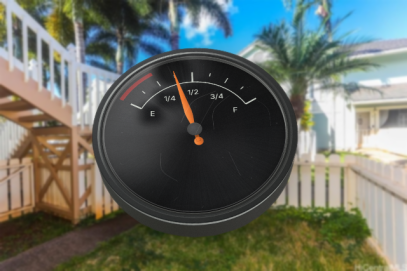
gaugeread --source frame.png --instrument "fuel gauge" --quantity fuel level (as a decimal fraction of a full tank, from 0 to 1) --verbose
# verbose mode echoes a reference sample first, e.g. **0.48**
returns **0.375**
